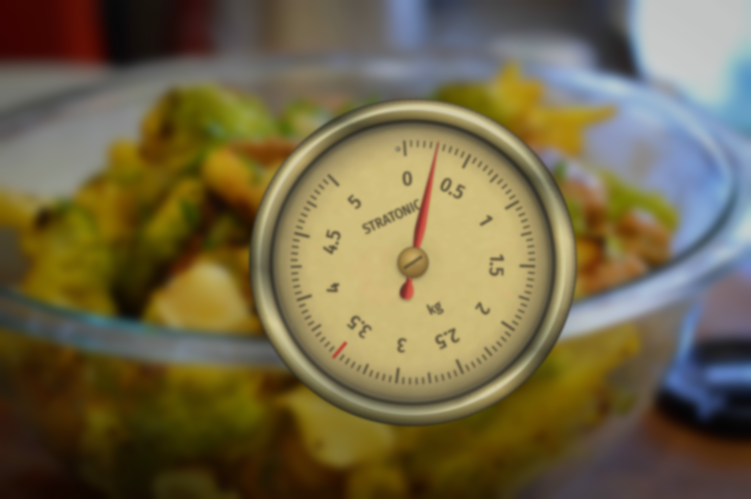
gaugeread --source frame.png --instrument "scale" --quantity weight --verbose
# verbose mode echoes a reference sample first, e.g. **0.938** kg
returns **0.25** kg
